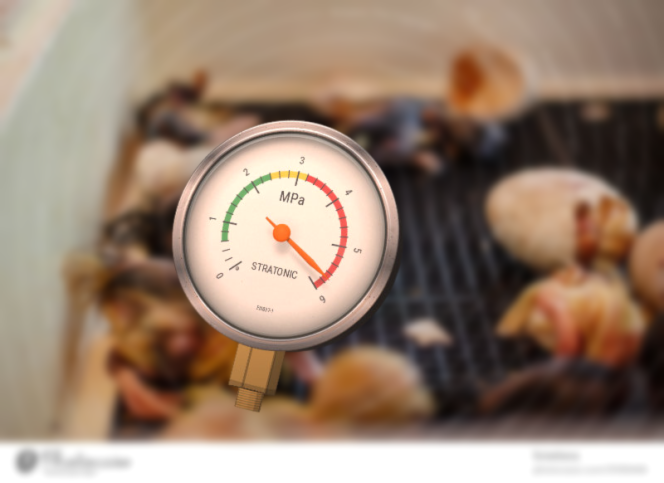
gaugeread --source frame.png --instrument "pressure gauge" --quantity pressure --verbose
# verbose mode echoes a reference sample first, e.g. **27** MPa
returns **5.7** MPa
